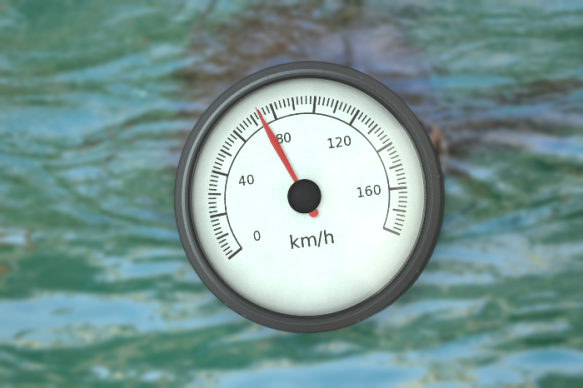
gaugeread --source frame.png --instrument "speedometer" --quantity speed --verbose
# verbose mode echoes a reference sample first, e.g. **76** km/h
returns **74** km/h
